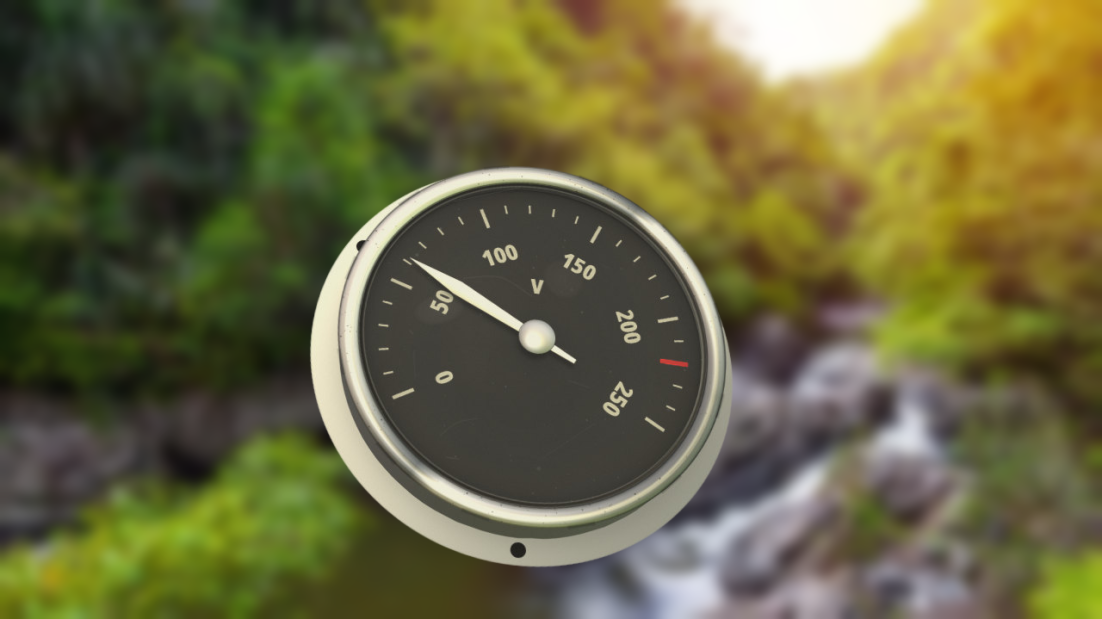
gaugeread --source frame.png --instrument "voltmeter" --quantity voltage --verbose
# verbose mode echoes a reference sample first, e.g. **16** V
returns **60** V
